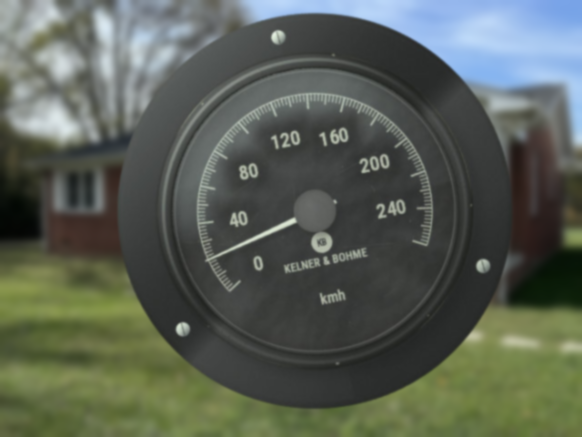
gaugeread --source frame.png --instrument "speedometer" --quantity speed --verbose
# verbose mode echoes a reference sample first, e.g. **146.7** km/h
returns **20** km/h
